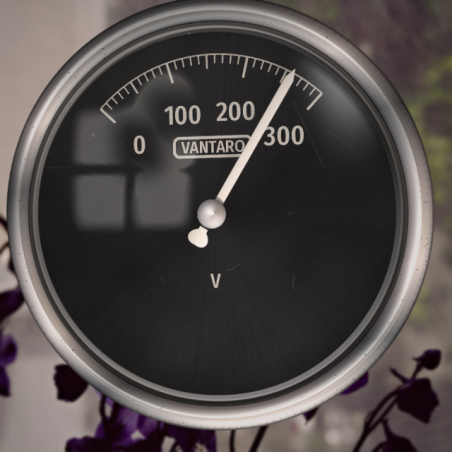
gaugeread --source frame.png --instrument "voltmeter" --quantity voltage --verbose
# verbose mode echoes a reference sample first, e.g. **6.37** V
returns **260** V
